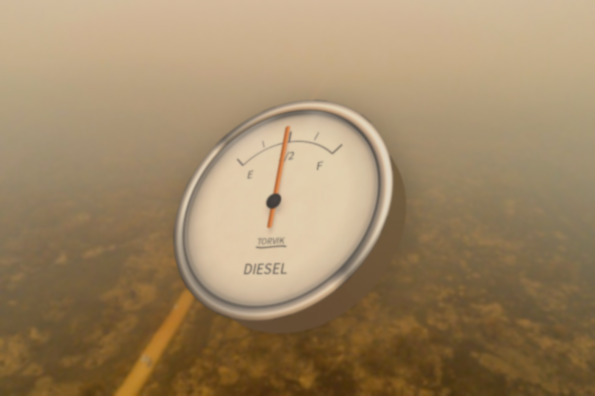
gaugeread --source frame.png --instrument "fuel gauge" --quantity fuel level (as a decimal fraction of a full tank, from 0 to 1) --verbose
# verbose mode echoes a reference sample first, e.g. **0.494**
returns **0.5**
